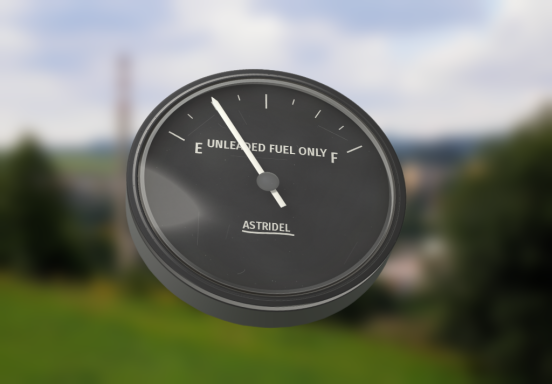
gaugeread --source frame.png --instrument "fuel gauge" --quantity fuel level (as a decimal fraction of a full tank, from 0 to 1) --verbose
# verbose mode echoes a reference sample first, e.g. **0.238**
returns **0.25**
